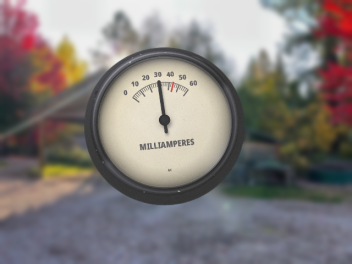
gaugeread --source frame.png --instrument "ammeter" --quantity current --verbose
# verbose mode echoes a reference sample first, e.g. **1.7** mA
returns **30** mA
